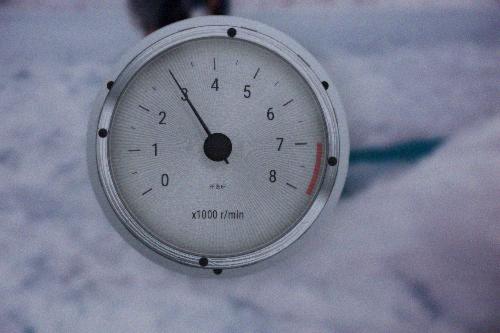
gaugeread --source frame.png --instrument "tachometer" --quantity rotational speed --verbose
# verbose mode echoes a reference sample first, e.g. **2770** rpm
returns **3000** rpm
